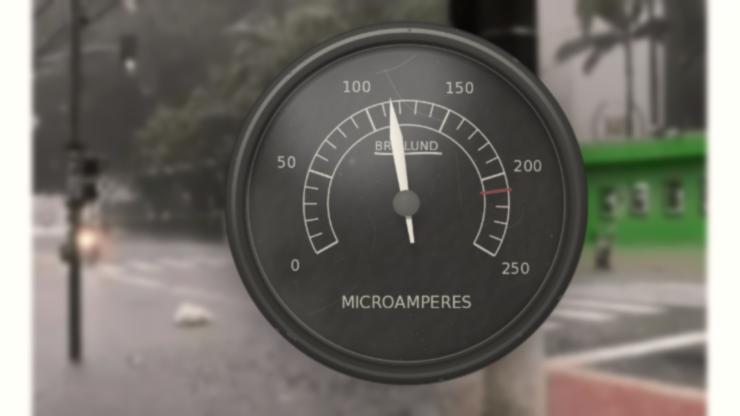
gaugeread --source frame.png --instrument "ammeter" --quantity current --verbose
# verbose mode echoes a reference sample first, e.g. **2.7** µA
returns **115** µA
